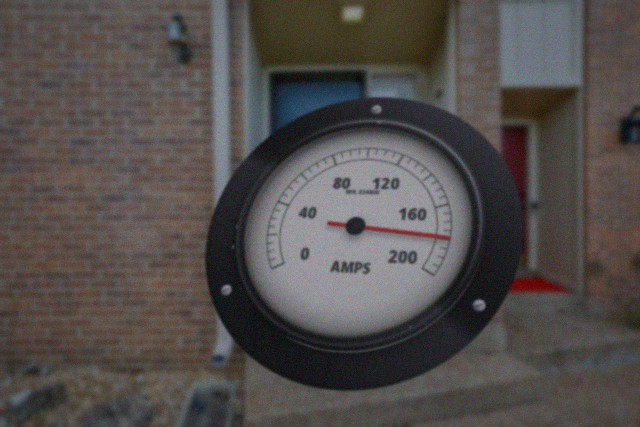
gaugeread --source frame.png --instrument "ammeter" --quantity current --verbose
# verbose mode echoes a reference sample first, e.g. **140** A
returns **180** A
